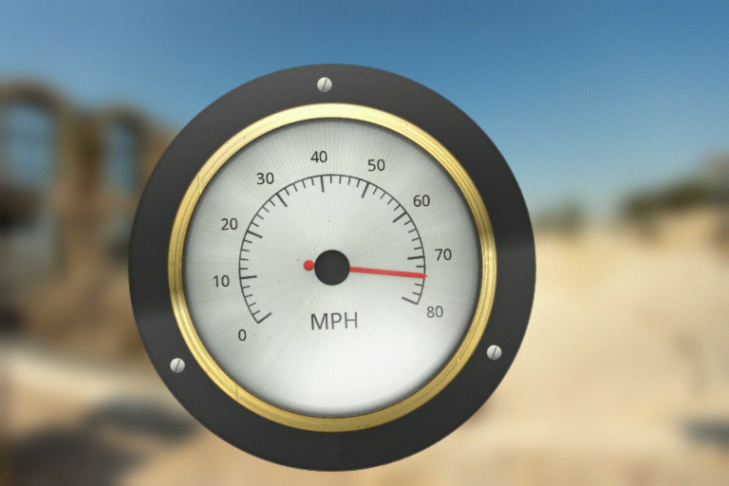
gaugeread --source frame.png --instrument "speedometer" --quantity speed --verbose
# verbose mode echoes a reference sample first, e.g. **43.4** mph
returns **74** mph
